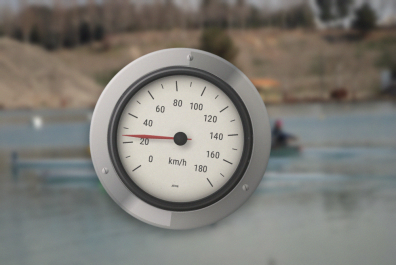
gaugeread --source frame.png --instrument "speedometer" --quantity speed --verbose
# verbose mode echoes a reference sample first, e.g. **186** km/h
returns **25** km/h
